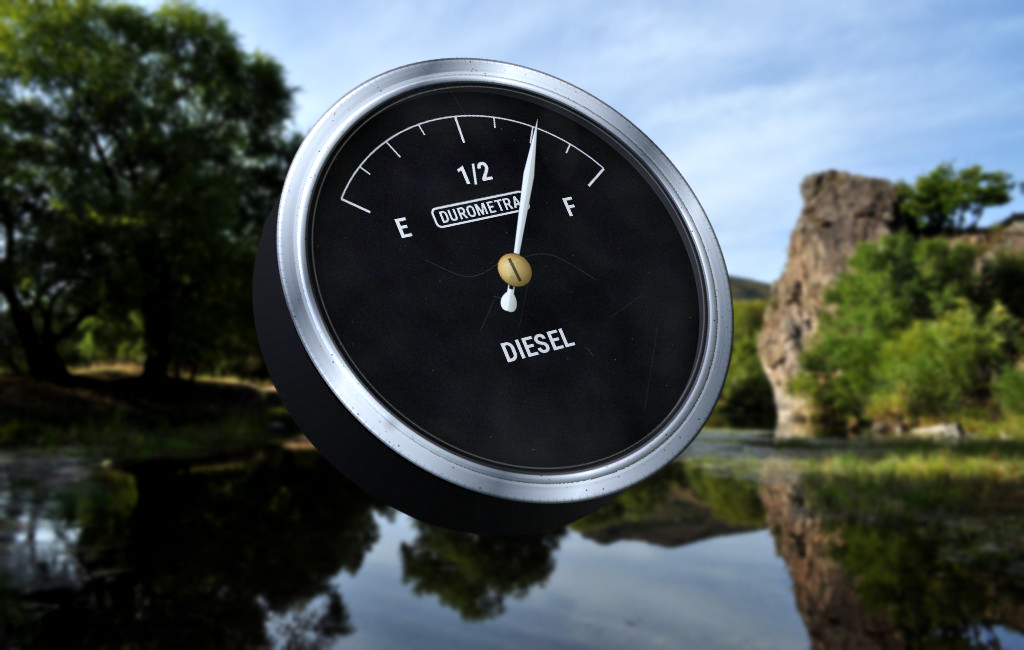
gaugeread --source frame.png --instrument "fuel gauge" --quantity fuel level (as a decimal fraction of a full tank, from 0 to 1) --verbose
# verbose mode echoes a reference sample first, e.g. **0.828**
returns **0.75**
